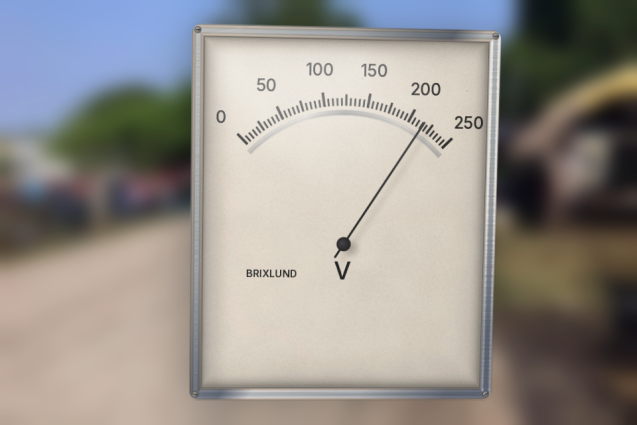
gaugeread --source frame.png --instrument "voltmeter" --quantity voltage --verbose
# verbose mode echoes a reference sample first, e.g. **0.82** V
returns **215** V
